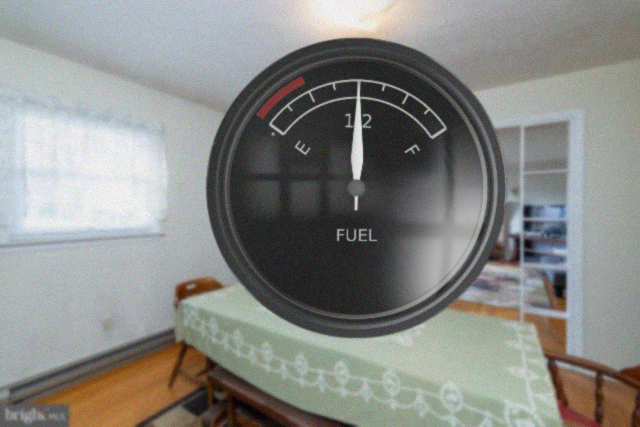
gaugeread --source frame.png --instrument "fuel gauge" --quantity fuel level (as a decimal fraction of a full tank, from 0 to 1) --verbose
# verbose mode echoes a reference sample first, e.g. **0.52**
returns **0.5**
